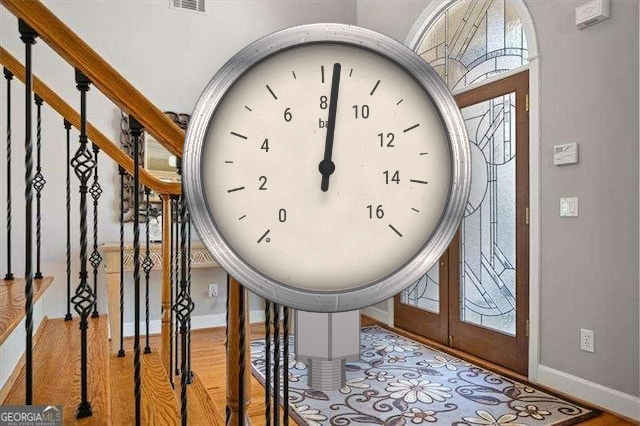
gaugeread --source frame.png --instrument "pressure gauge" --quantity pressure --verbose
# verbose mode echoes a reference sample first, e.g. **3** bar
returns **8.5** bar
